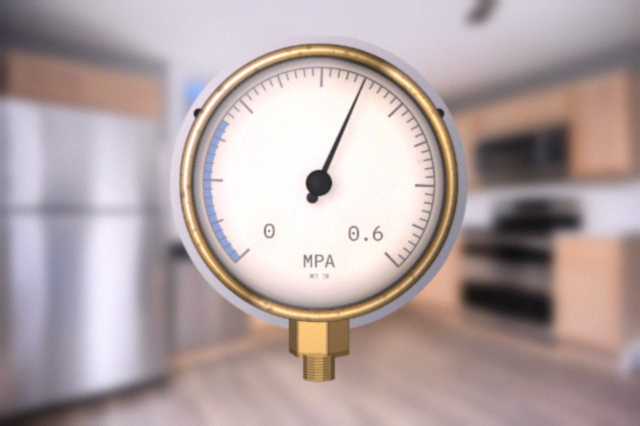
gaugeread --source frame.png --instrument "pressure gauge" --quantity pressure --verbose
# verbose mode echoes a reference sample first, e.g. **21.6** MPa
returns **0.35** MPa
